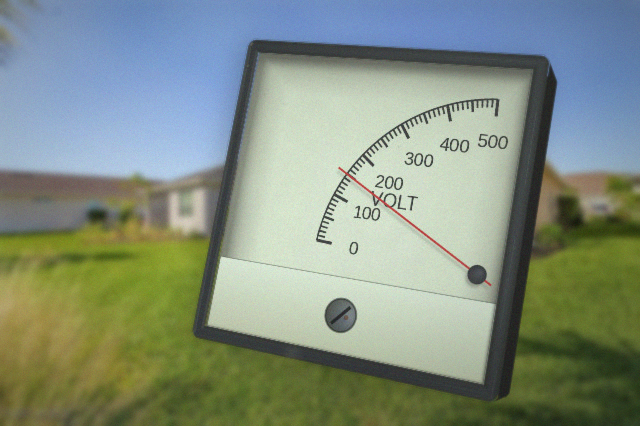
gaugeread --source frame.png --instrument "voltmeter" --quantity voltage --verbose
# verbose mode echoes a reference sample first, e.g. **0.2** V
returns **150** V
